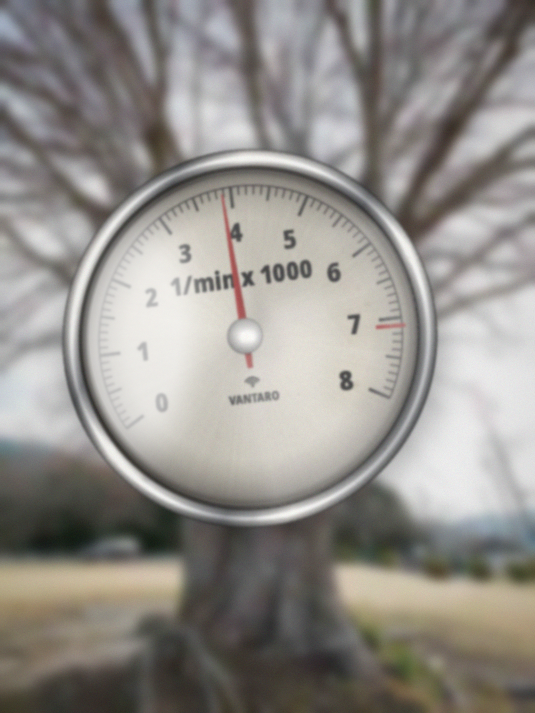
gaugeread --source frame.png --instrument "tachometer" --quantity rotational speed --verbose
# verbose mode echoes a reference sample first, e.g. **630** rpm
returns **3900** rpm
